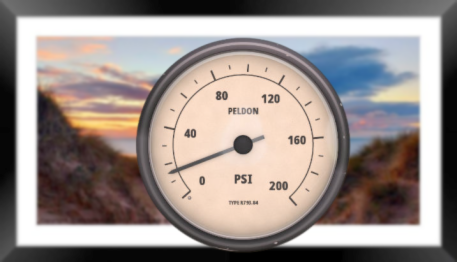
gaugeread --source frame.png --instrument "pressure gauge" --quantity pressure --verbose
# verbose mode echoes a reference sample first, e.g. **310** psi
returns **15** psi
